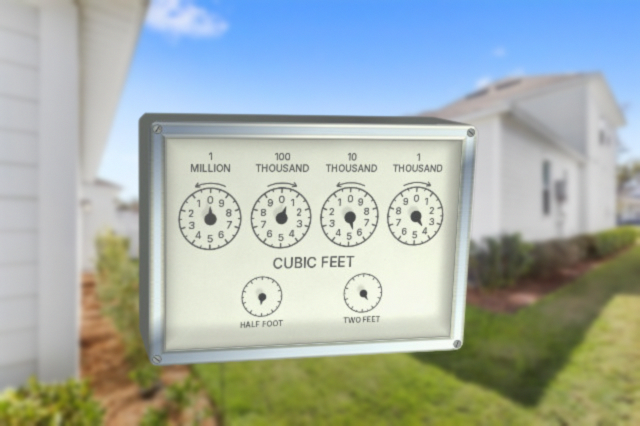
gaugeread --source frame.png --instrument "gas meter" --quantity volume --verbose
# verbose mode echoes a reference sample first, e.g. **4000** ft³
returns **5400** ft³
